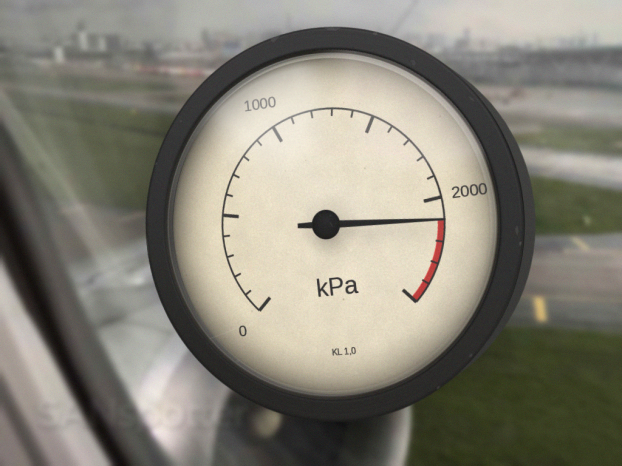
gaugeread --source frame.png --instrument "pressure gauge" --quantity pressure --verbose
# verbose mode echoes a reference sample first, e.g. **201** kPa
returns **2100** kPa
